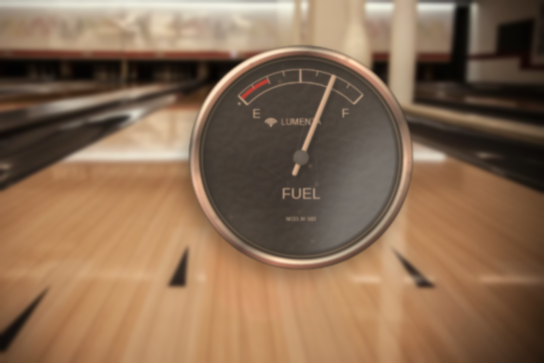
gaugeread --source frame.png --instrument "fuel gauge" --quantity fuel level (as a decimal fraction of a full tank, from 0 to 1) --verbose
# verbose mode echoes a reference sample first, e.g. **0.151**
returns **0.75**
